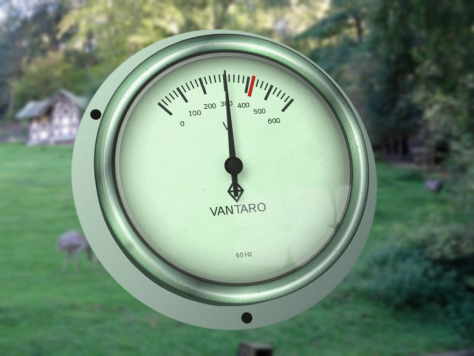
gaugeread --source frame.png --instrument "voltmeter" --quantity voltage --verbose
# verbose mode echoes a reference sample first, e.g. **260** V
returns **300** V
